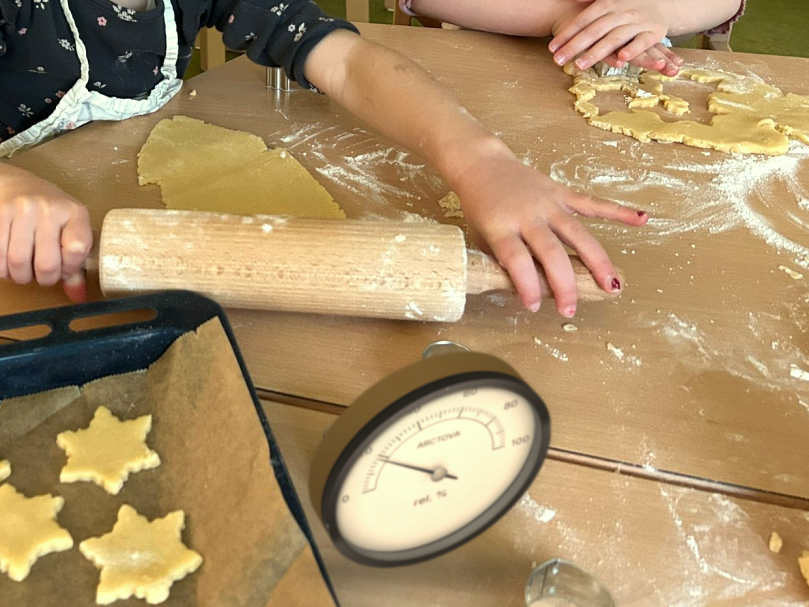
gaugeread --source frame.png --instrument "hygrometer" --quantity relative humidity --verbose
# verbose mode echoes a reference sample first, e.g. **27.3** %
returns **20** %
